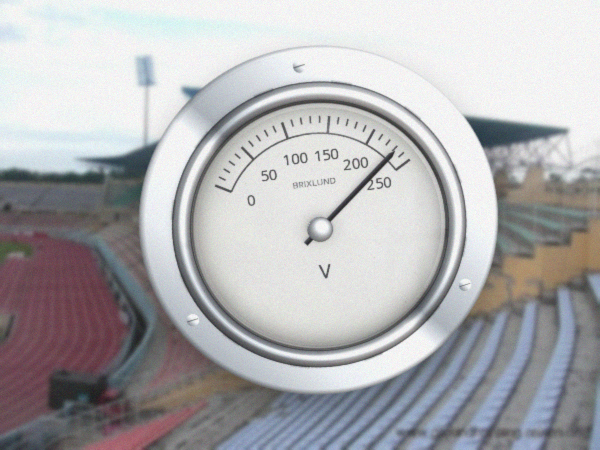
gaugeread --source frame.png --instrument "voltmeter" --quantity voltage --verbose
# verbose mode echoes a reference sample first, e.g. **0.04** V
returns **230** V
